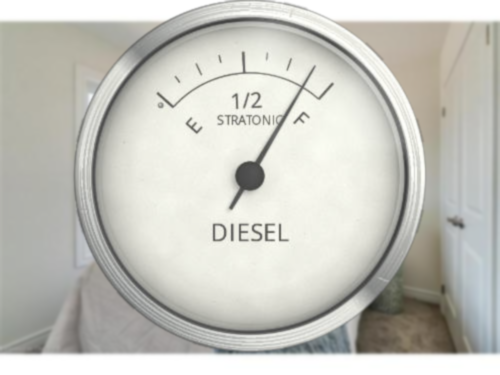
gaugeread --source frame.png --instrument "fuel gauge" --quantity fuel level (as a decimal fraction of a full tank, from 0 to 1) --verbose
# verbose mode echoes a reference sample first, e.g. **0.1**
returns **0.875**
